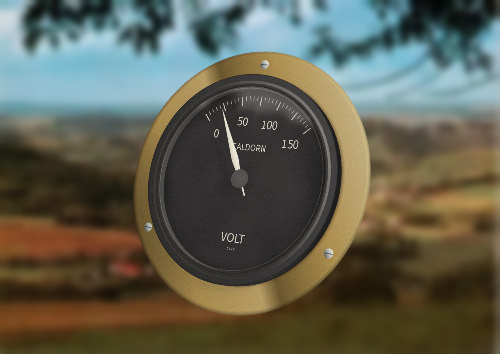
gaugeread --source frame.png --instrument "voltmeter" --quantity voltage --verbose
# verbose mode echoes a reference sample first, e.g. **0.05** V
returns **25** V
